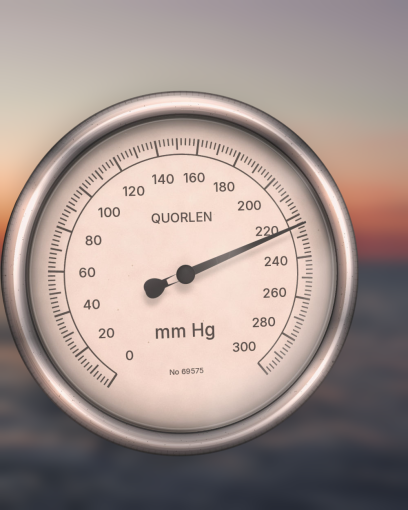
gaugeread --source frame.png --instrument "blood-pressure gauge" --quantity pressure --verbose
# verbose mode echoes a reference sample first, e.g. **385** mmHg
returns **224** mmHg
